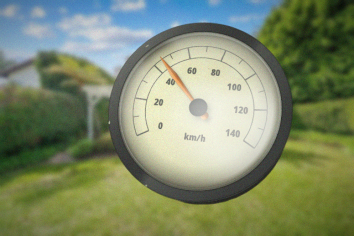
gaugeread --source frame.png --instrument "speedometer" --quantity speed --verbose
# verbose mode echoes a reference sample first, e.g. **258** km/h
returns **45** km/h
